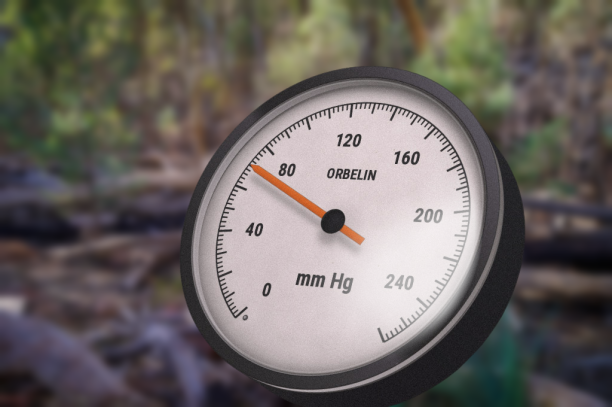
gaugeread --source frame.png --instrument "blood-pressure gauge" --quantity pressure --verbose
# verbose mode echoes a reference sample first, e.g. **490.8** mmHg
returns **70** mmHg
